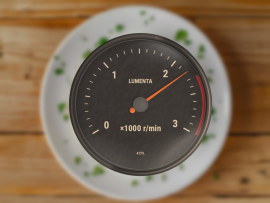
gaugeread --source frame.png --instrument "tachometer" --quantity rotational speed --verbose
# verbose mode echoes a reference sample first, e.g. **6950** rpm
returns **2200** rpm
